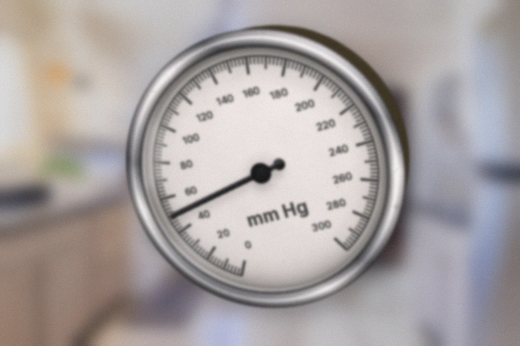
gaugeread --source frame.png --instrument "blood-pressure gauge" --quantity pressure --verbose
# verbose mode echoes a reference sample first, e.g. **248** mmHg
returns **50** mmHg
